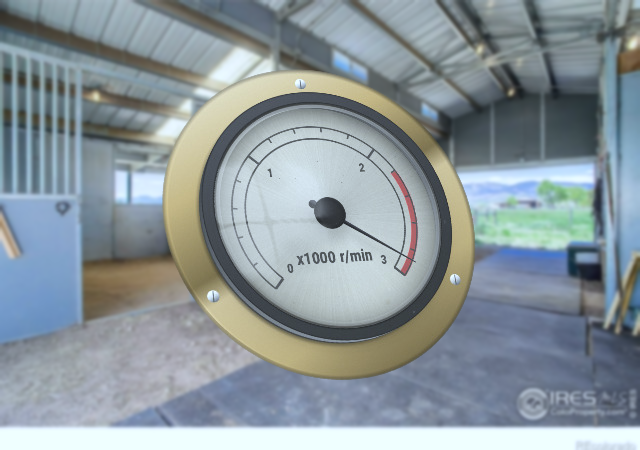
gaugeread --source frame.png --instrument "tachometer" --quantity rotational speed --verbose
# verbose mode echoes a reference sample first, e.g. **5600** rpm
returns **2900** rpm
